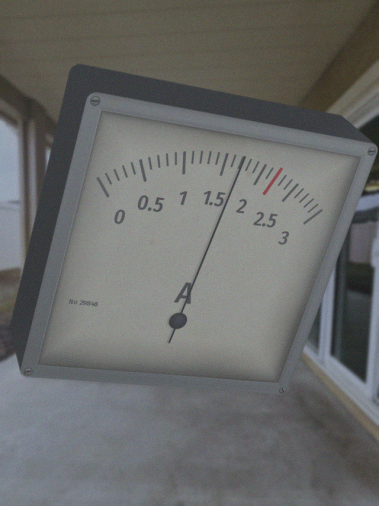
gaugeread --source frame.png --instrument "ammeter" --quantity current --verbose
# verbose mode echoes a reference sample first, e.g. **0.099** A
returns **1.7** A
